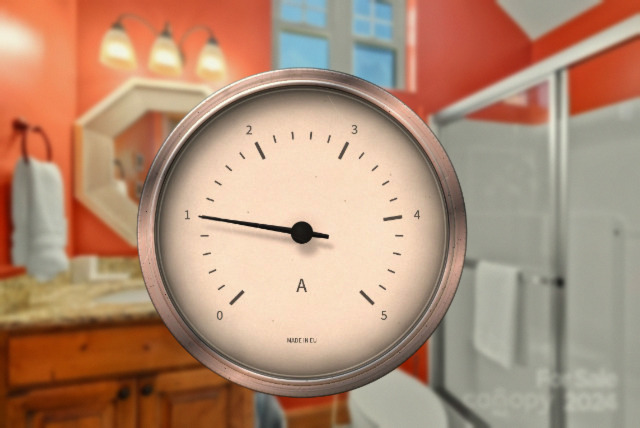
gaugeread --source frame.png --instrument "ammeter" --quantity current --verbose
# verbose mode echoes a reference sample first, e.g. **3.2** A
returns **1** A
